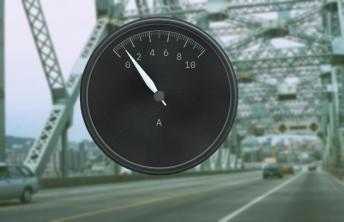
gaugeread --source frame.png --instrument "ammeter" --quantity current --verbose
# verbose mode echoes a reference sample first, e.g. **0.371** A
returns **1** A
